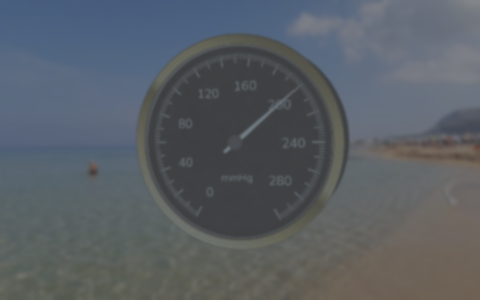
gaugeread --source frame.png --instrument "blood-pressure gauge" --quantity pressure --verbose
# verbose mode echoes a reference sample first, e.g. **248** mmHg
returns **200** mmHg
